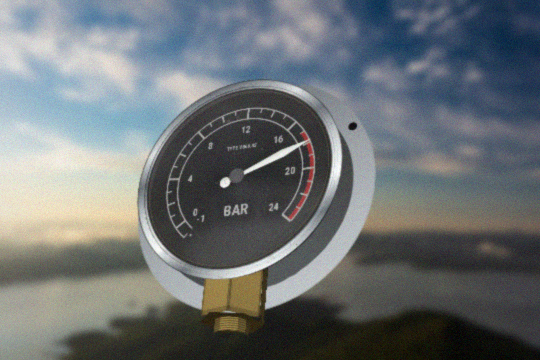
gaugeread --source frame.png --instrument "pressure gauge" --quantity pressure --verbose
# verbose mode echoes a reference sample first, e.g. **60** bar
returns **18** bar
